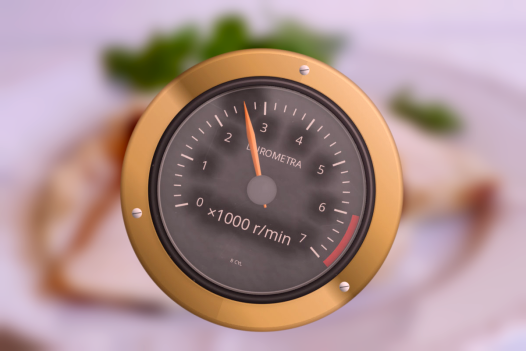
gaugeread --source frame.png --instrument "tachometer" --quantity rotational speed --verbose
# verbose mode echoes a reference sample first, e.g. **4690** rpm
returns **2600** rpm
